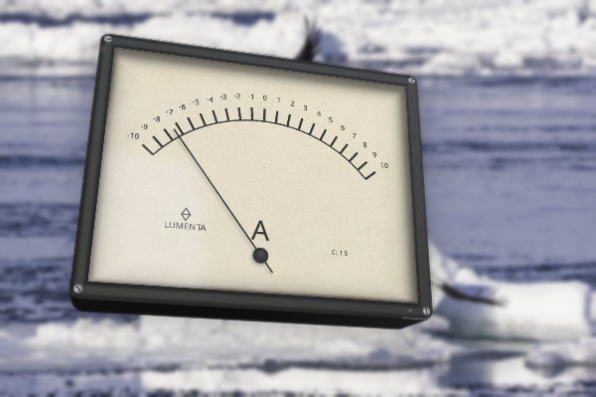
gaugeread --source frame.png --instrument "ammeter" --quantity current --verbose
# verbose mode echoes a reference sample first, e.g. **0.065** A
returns **-7.5** A
